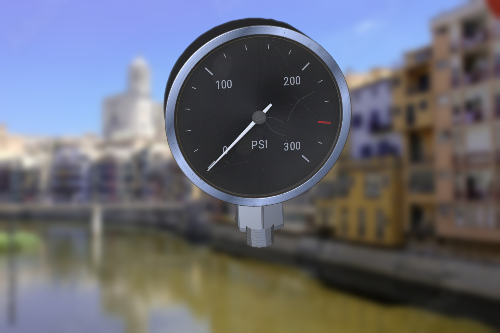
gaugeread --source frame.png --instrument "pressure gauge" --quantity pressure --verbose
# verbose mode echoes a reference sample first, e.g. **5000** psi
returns **0** psi
